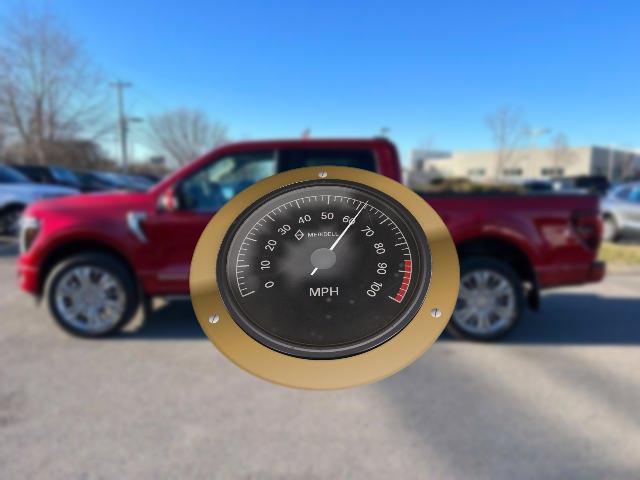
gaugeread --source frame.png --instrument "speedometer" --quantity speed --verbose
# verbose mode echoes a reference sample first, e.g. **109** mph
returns **62** mph
